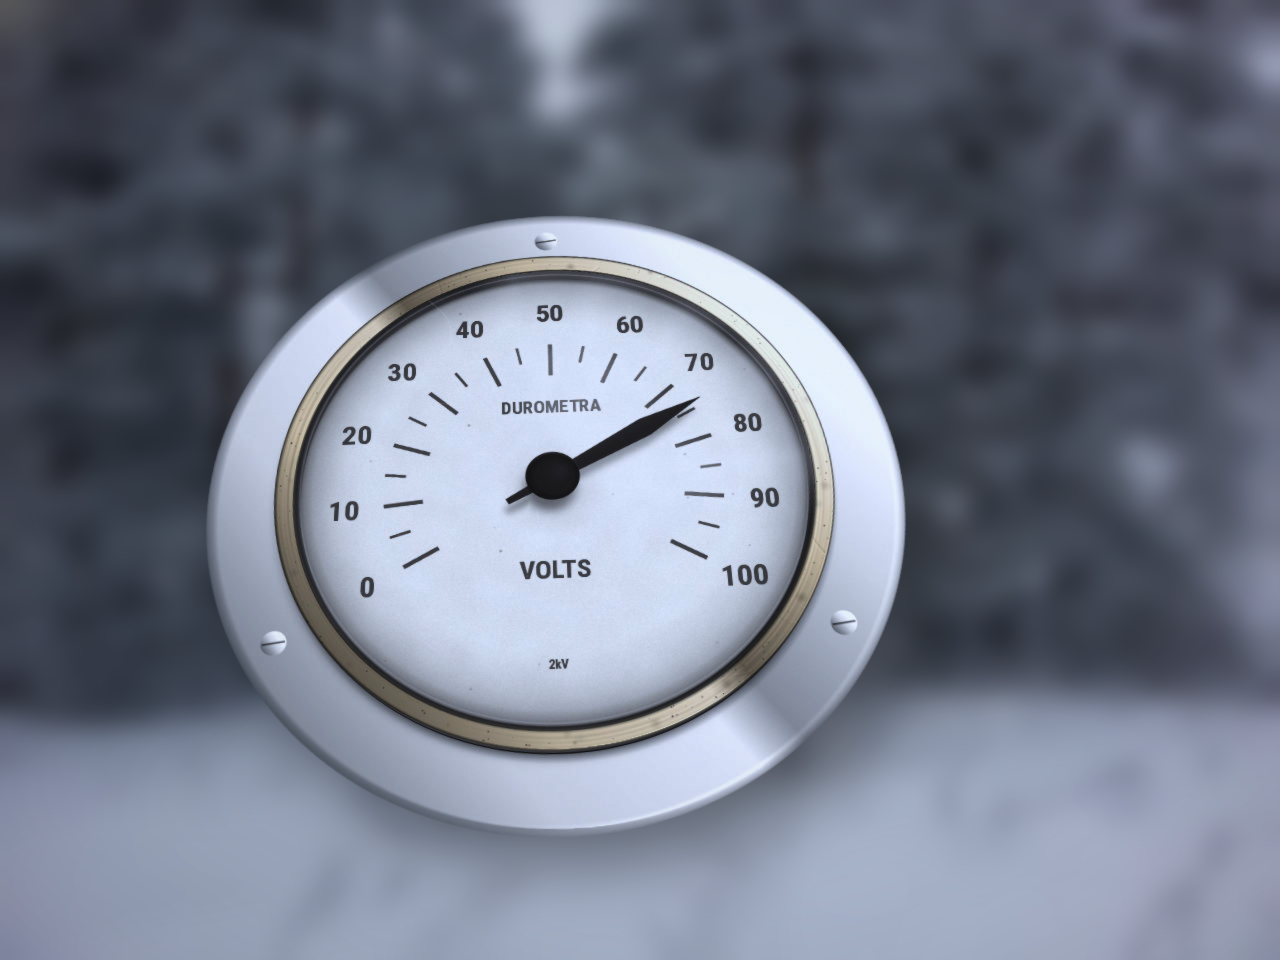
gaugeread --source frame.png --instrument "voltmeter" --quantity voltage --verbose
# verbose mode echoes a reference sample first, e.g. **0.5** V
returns **75** V
